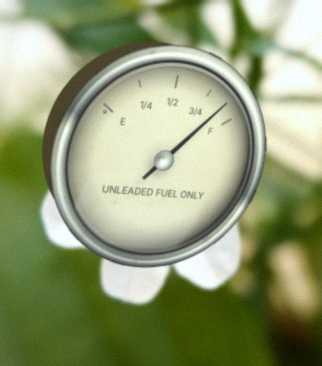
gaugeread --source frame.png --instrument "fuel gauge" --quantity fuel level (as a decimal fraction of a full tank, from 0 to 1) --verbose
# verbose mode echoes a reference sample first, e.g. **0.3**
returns **0.875**
